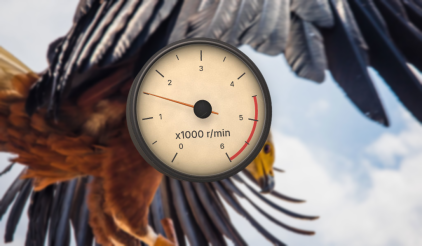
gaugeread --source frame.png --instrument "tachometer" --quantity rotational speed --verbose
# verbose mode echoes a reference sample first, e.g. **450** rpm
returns **1500** rpm
